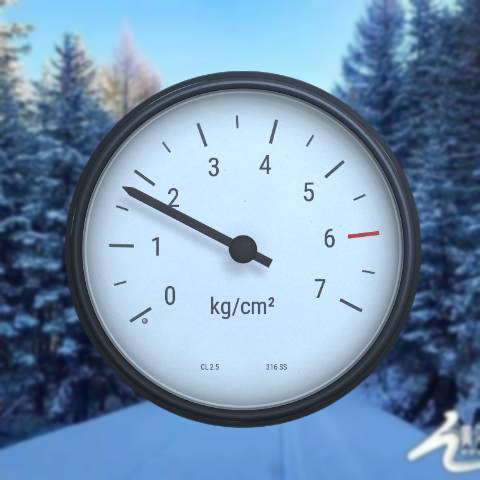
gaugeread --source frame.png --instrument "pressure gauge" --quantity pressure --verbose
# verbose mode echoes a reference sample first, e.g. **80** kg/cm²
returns **1.75** kg/cm²
